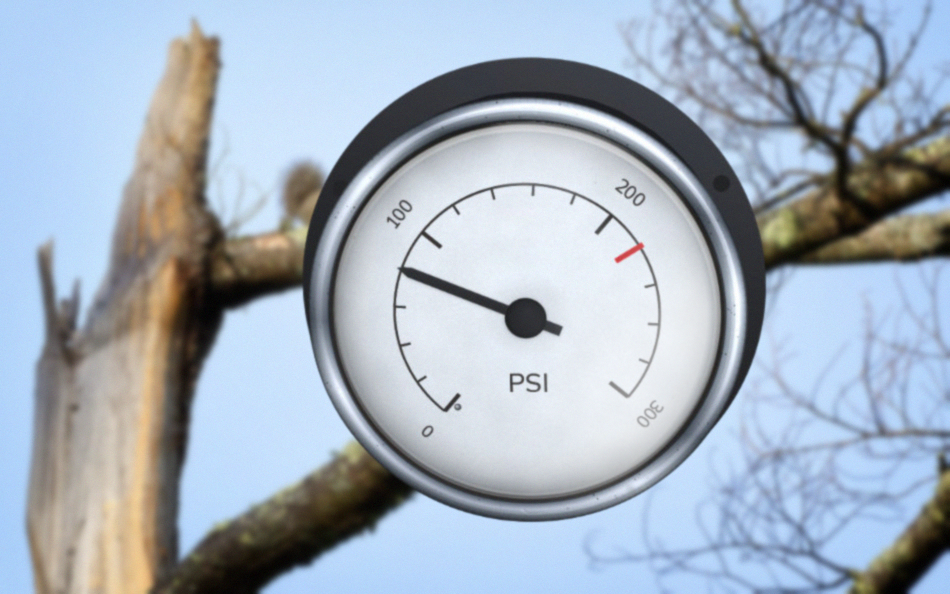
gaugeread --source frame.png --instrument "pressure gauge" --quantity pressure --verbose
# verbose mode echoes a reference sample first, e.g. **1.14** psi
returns **80** psi
